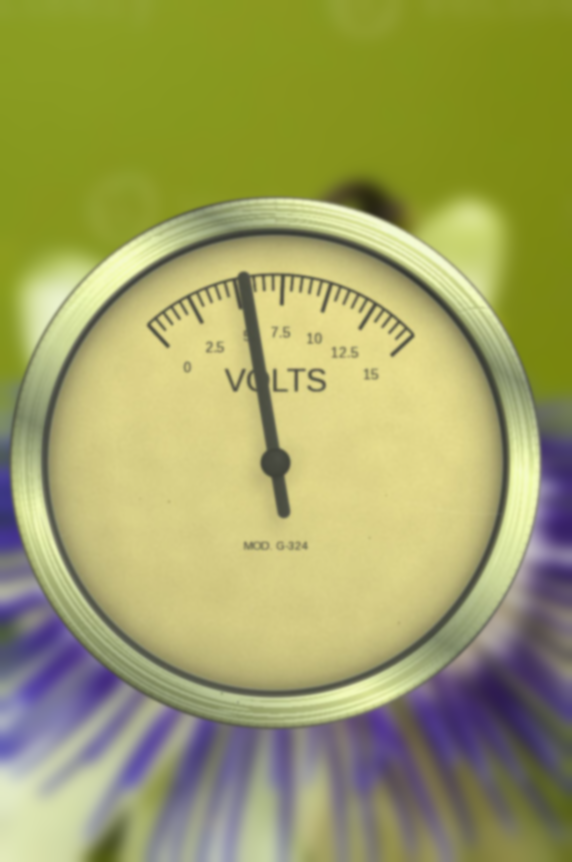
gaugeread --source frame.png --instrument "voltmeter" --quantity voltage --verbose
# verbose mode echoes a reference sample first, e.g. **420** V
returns **5.5** V
